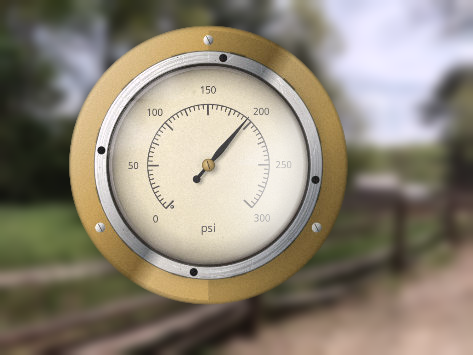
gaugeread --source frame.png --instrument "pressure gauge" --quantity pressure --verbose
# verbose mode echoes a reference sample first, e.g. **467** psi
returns **195** psi
